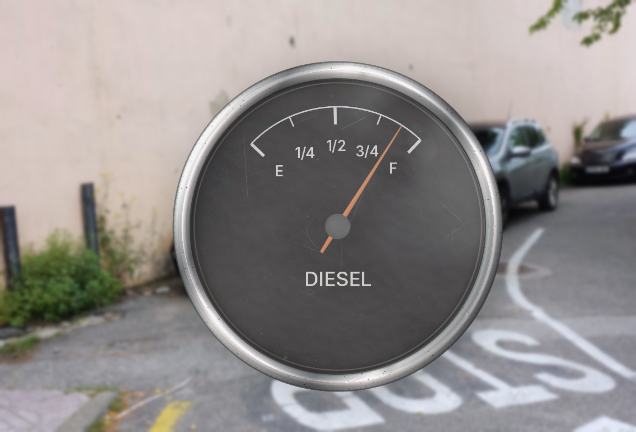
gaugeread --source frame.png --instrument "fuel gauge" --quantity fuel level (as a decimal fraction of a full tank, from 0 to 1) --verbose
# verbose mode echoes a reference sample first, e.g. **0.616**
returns **0.875**
